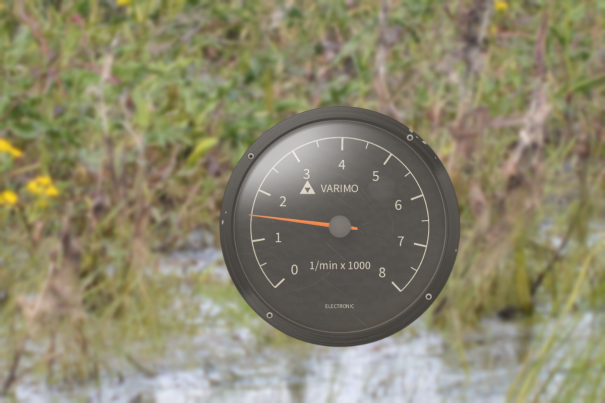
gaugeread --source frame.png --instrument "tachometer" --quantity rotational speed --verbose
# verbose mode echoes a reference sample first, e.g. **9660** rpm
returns **1500** rpm
